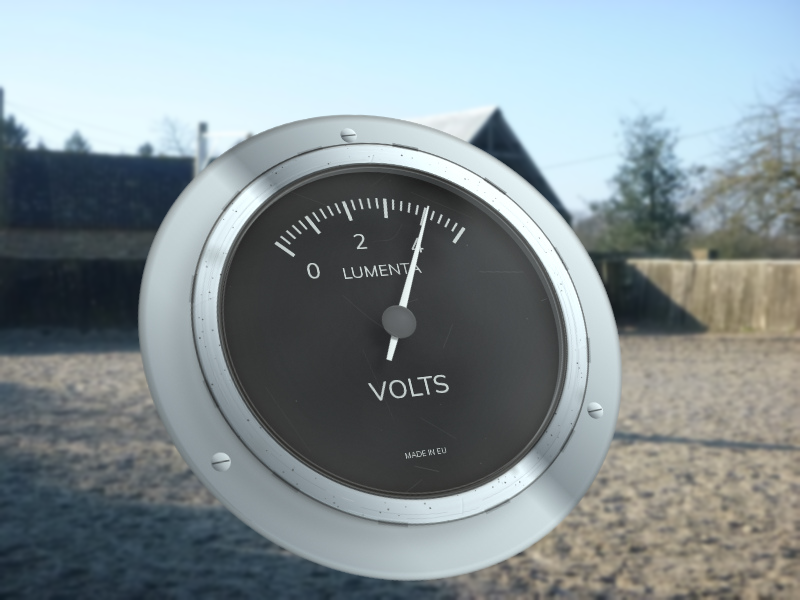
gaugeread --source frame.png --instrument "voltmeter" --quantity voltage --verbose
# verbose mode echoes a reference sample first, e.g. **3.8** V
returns **4** V
